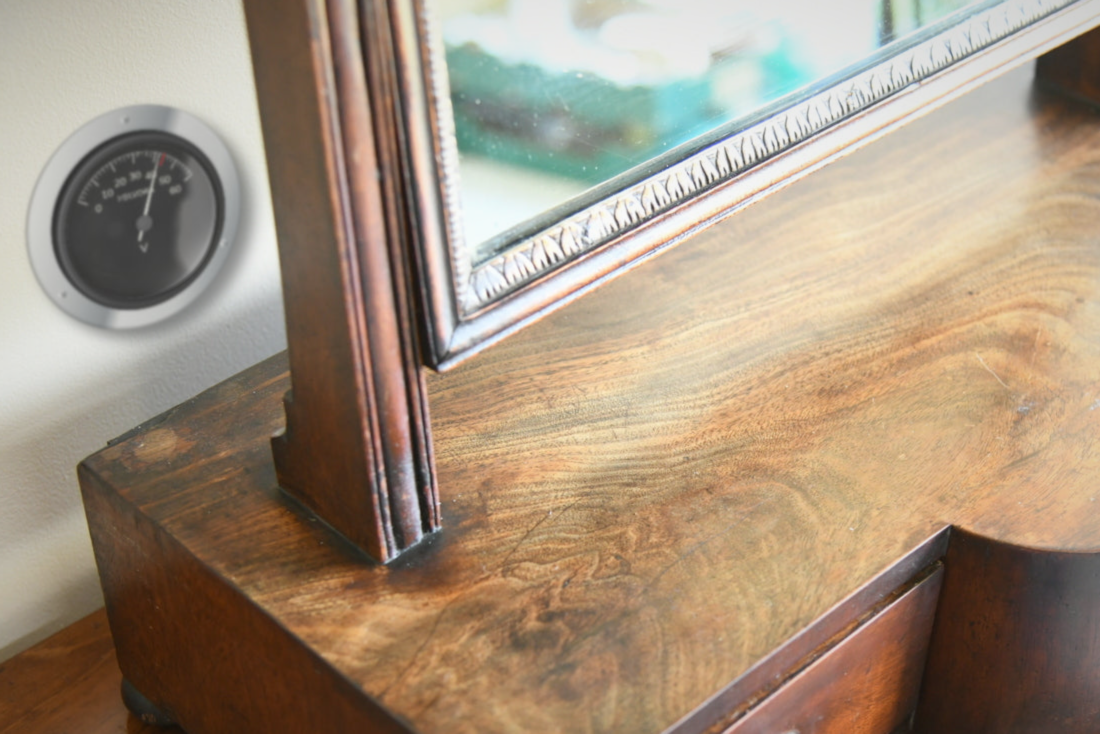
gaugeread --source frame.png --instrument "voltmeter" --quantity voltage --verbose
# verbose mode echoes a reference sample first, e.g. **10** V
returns **40** V
